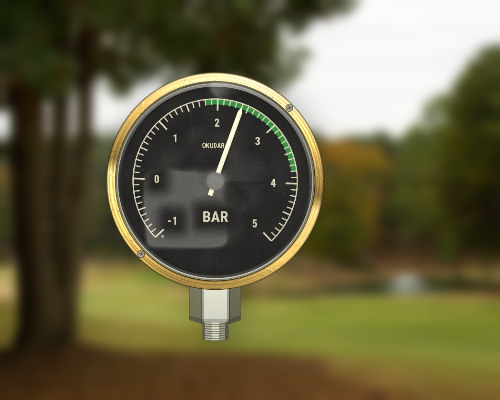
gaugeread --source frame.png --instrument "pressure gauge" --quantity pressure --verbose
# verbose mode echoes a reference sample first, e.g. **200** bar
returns **2.4** bar
